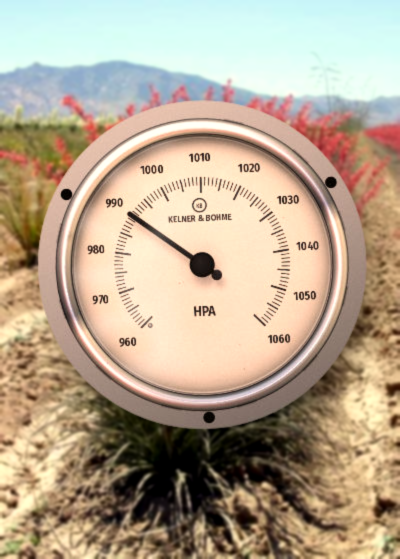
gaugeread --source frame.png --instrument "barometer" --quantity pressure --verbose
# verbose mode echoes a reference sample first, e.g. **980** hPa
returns **990** hPa
